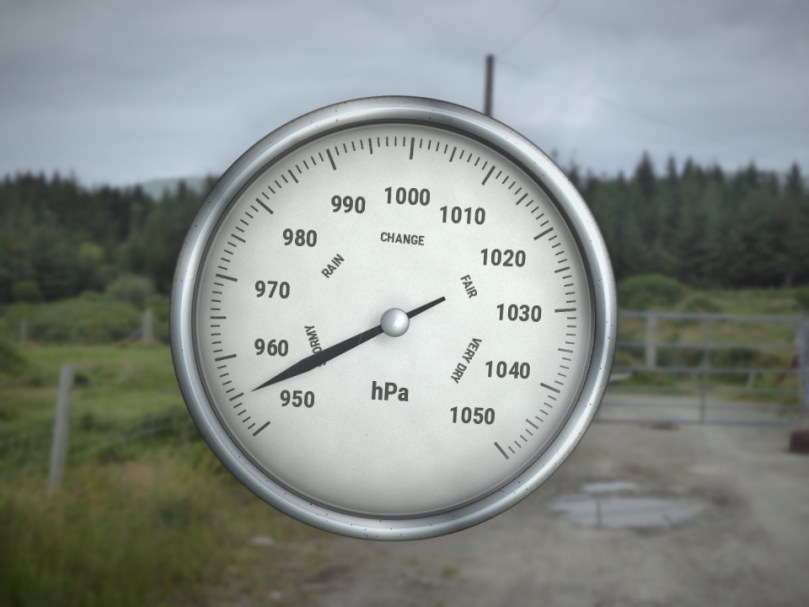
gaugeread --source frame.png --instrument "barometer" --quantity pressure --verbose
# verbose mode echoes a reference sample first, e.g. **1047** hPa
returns **955** hPa
